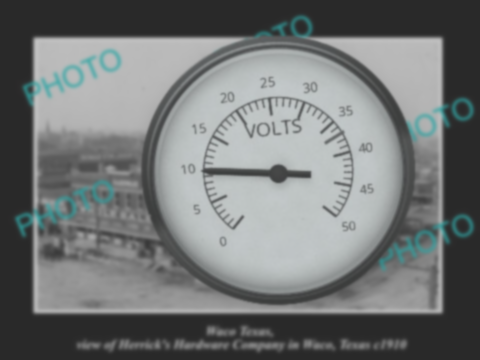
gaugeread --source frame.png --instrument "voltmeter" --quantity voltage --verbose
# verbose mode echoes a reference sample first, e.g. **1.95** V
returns **10** V
